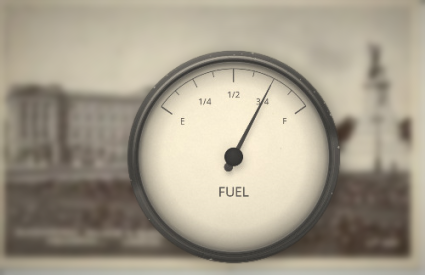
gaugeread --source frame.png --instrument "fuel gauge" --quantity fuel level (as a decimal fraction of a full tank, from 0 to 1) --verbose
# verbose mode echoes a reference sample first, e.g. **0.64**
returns **0.75**
